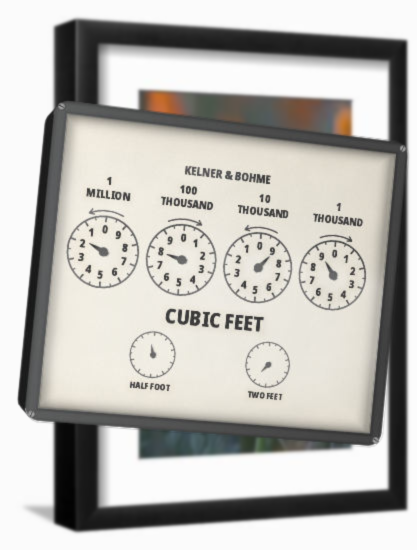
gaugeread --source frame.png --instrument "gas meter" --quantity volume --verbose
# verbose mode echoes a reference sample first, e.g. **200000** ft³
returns **178900** ft³
